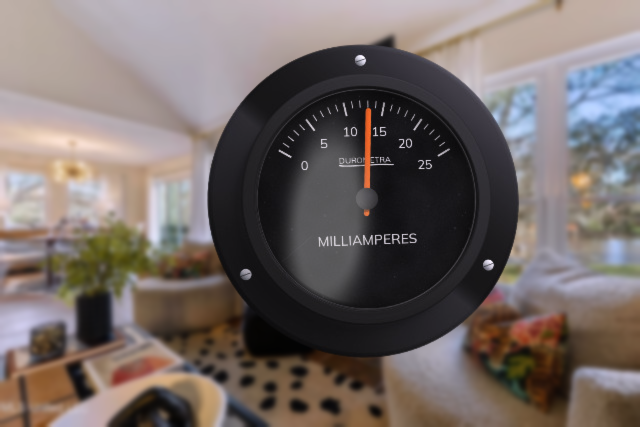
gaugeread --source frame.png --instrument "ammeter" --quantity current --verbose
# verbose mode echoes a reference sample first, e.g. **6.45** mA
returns **13** mA
